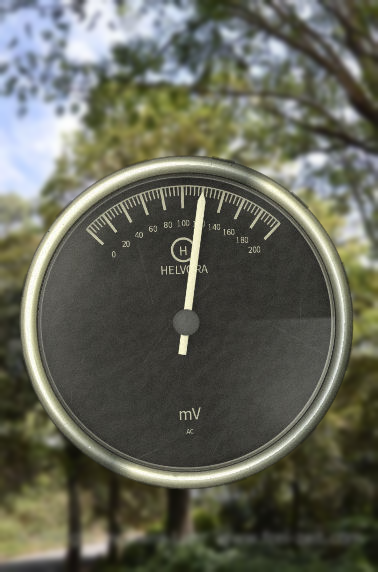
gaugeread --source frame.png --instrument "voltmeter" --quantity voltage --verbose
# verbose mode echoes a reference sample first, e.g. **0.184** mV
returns **120** mV
